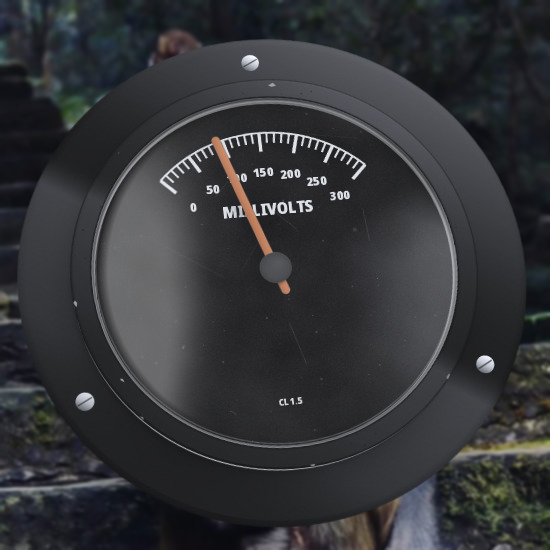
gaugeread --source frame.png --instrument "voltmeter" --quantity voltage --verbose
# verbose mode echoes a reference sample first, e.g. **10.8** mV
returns **90** mV
